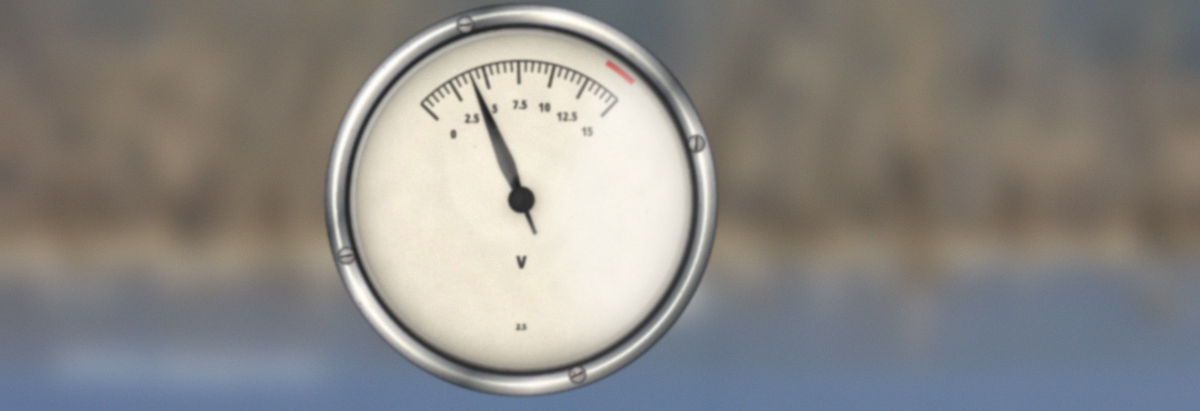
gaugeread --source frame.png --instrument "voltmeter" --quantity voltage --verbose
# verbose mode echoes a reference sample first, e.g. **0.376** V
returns **4** V
